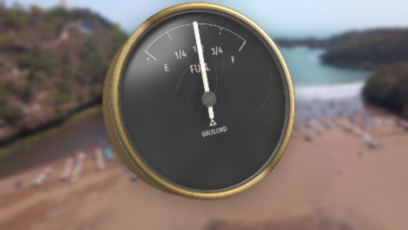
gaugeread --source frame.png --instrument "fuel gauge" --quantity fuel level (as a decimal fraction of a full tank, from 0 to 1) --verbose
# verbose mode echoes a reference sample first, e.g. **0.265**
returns **0.5**
